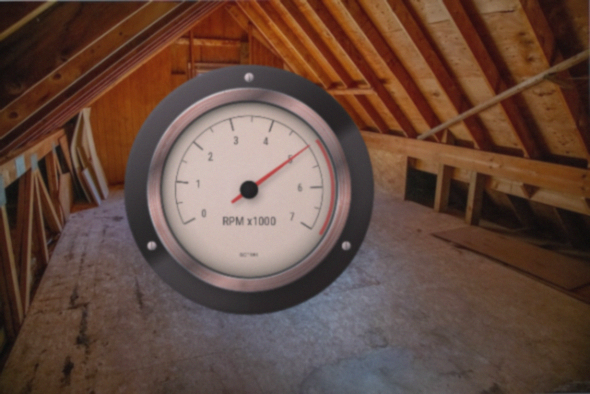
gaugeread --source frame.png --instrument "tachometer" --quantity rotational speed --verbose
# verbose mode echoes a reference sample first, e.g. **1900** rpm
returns **5000** rpm
